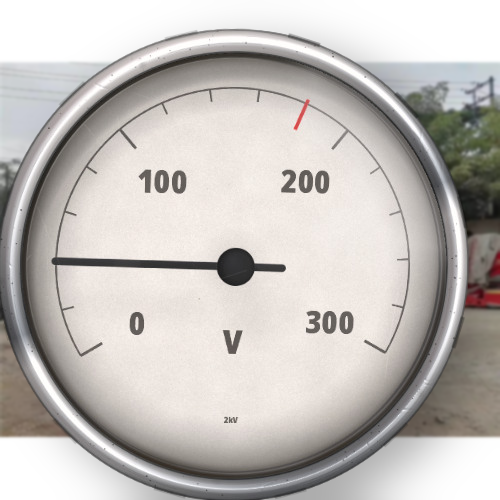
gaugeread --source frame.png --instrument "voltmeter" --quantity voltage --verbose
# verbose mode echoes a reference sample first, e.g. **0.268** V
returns **40** V
